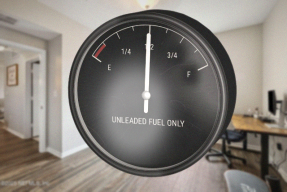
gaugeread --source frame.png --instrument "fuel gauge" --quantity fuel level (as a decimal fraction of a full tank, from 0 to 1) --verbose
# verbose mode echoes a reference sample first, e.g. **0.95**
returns **0.5**
